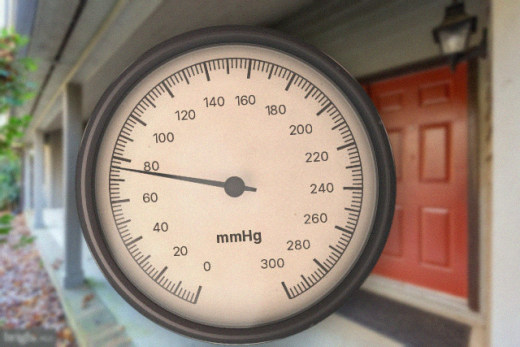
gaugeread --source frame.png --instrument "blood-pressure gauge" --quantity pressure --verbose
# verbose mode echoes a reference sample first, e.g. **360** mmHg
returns **76** mmHg
